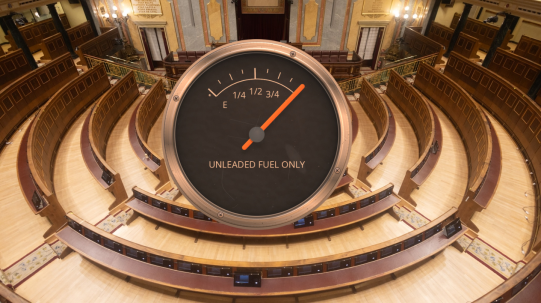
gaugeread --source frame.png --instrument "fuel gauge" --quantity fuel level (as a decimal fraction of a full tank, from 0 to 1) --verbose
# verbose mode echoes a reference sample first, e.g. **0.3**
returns **1**
